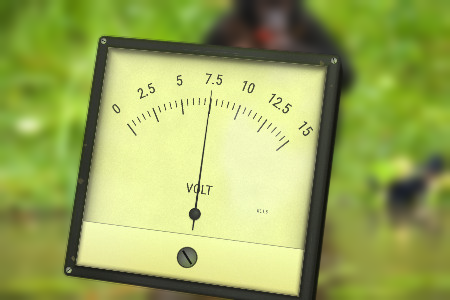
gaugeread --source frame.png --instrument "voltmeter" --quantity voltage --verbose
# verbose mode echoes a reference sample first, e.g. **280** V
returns **7.5** V
